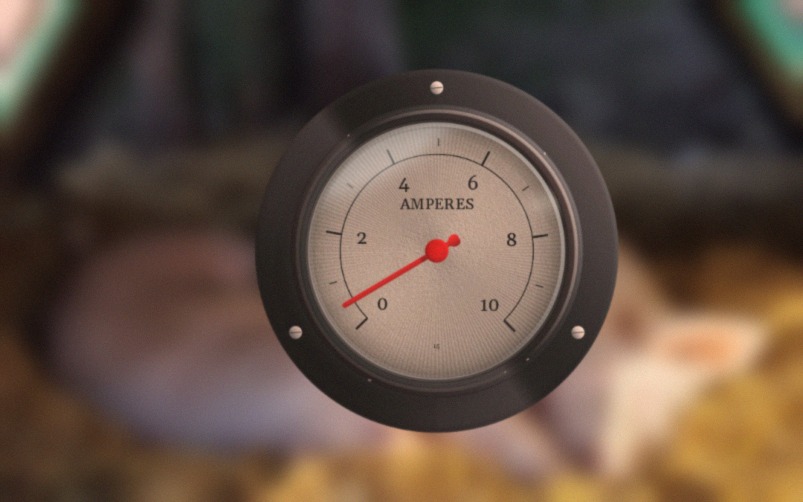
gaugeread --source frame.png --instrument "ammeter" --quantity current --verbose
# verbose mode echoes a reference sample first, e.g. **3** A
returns **0.5** A
